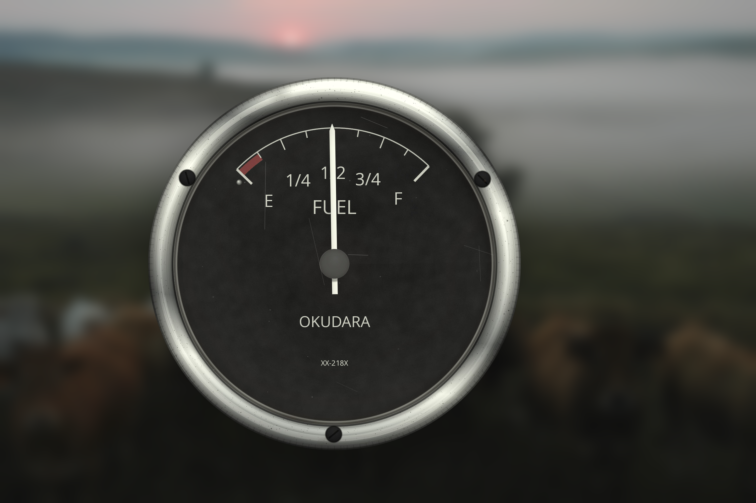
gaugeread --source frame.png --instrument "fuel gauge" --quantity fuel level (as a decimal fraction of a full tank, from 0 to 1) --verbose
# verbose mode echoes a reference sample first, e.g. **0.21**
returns **0.5**
